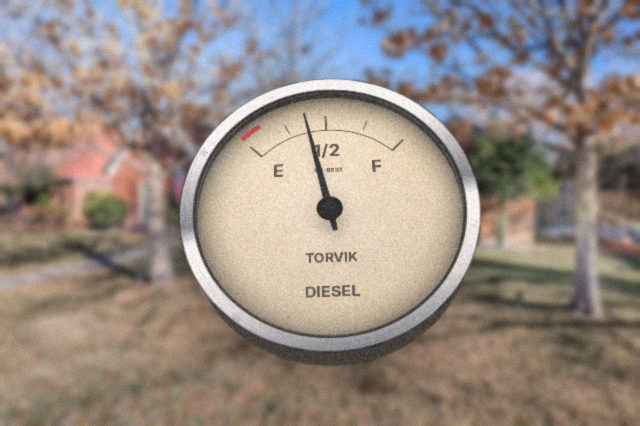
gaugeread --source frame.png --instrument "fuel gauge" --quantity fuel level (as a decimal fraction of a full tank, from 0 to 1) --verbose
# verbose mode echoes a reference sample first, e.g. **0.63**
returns **0.375**
